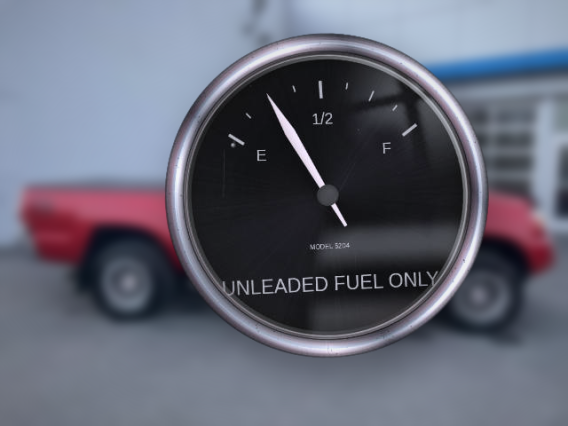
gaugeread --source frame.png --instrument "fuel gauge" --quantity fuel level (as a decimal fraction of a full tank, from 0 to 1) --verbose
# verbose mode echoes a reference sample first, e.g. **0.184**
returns **0.25**
